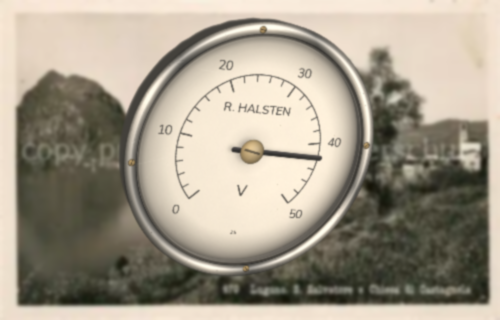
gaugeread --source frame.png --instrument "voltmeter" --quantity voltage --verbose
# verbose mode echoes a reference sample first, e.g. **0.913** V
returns **42** V
